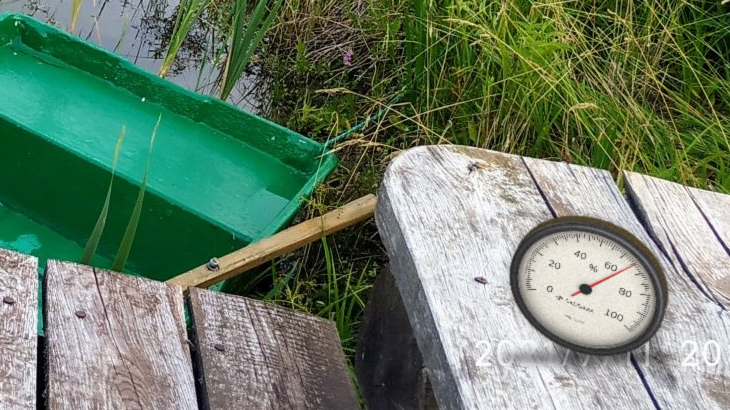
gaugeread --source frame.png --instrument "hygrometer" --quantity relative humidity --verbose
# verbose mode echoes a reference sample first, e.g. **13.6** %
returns **65** %
